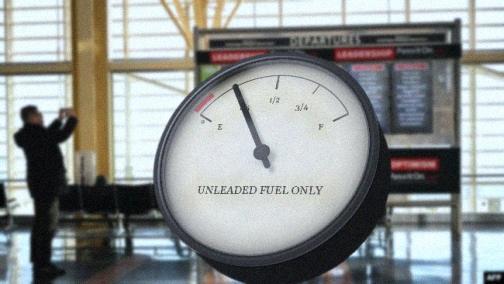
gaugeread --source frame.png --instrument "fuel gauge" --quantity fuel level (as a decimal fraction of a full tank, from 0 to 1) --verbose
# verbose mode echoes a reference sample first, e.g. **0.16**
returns **0.25**
